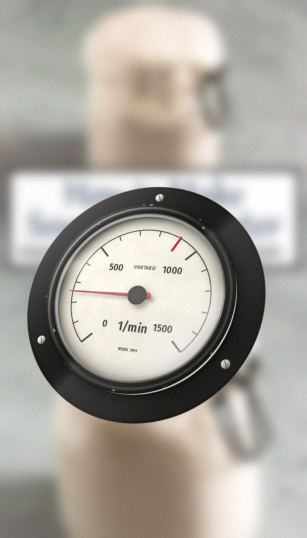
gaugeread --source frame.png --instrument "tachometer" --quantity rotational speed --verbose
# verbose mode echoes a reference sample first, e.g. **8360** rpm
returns **250** rpm
